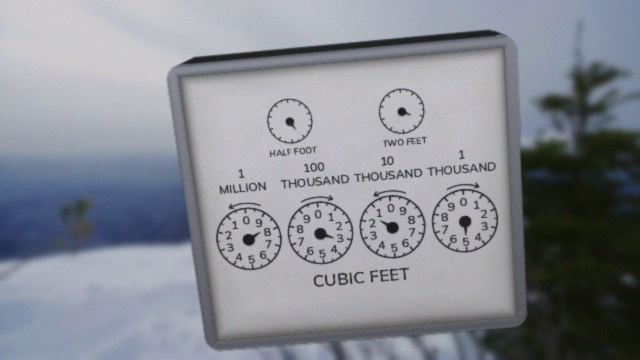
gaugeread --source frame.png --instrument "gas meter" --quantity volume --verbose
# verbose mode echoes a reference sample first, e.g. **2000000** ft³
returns **831500** ft³
